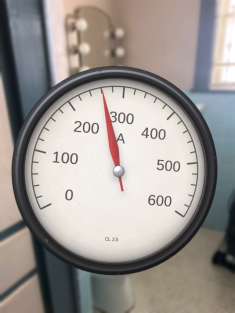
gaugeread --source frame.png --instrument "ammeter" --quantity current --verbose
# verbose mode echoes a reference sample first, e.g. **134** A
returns **260** A
